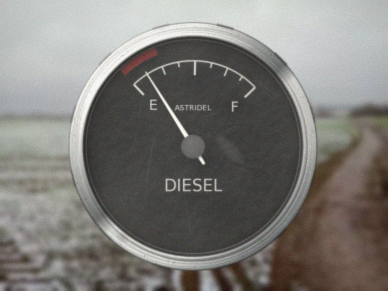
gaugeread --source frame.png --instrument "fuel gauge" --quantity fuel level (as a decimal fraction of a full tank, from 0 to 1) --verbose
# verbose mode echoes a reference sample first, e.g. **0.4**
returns **0.125**
